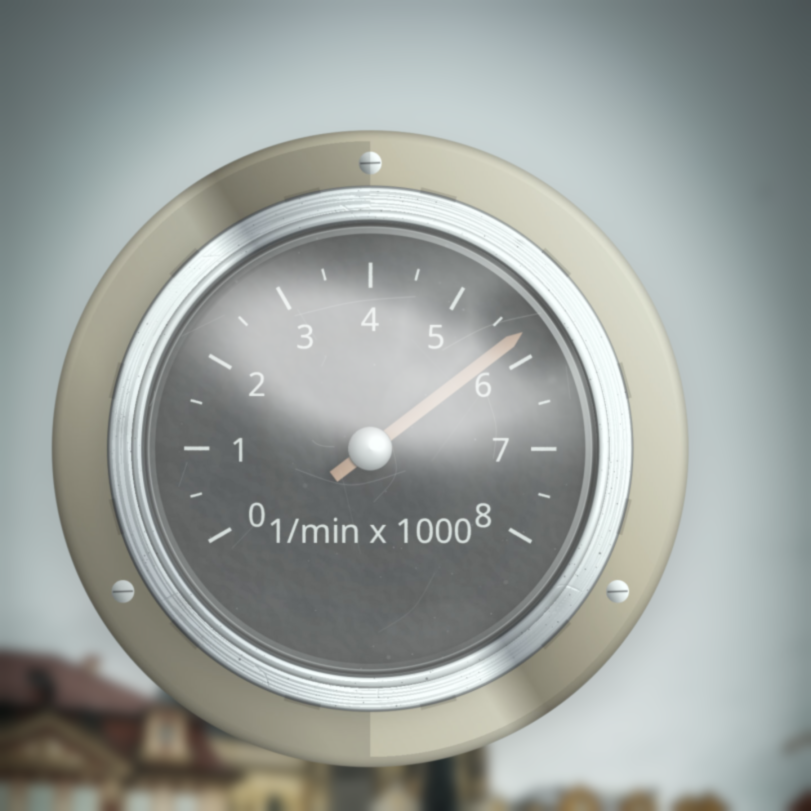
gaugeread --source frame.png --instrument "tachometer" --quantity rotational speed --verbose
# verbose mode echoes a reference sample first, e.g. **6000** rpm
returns **5750** rpm
